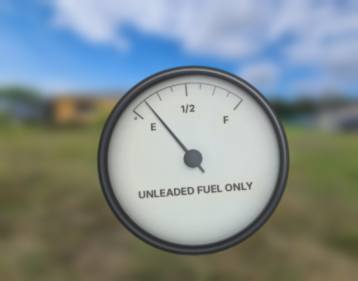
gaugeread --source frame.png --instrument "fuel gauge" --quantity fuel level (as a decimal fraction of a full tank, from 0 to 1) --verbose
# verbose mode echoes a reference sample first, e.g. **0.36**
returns **0.125**
